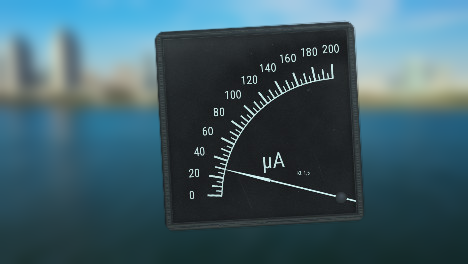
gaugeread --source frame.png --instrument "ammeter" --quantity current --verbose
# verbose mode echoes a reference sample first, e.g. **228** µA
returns **30** µA
